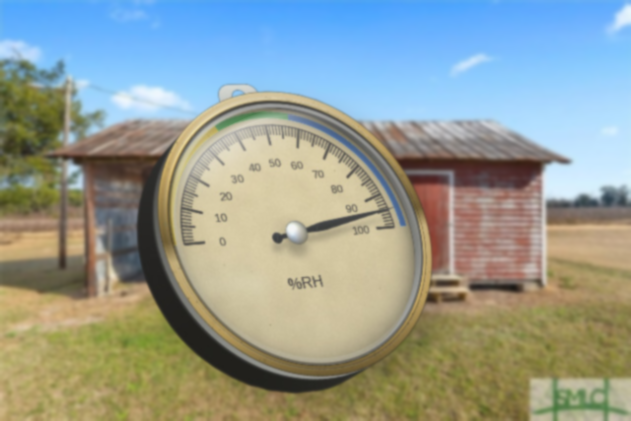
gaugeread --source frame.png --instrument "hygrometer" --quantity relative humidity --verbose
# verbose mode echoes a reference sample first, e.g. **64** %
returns **95** %
